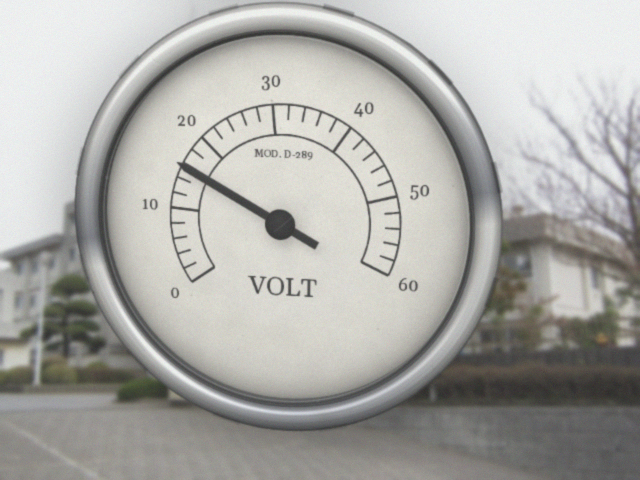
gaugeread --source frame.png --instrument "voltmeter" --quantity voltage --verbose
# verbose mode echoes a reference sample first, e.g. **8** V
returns **16** V
